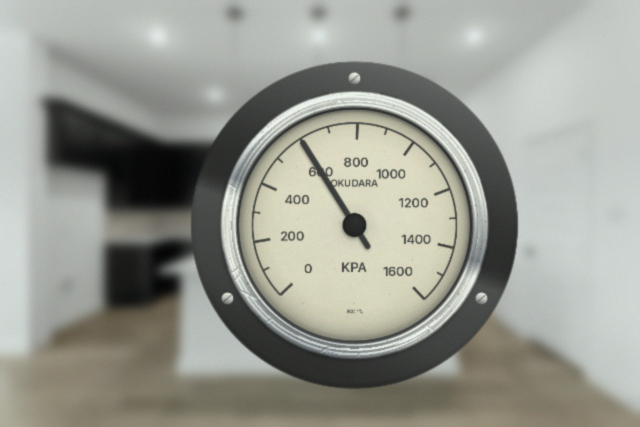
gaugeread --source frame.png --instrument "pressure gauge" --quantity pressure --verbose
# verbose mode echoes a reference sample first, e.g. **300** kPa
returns **600** kPa
